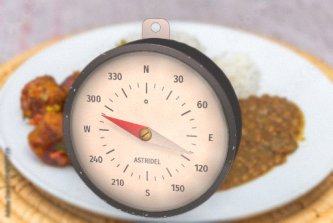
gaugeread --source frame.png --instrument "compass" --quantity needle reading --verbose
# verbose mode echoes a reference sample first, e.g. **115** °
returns **290** °
